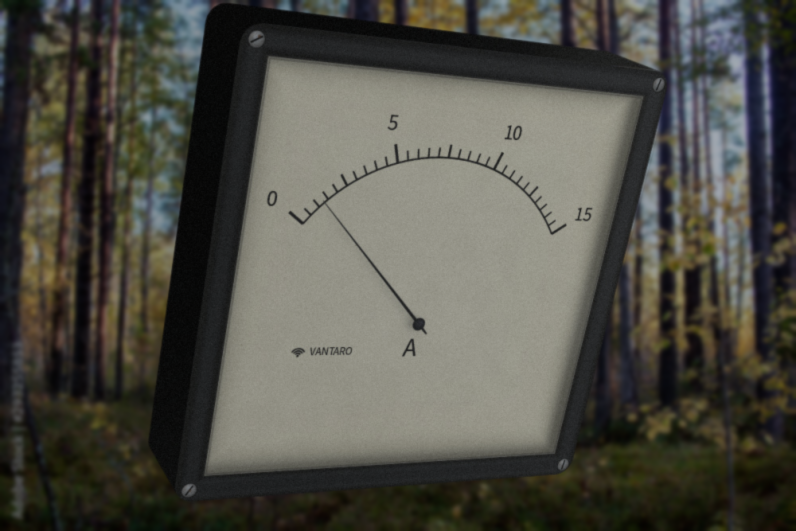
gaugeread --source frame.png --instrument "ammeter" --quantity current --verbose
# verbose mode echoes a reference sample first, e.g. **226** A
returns **1.25** A
